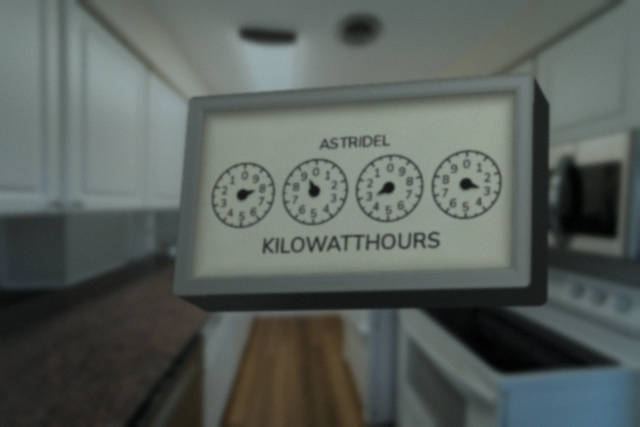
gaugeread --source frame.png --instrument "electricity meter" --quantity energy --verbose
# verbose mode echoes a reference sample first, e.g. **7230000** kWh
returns **7933** kWh
